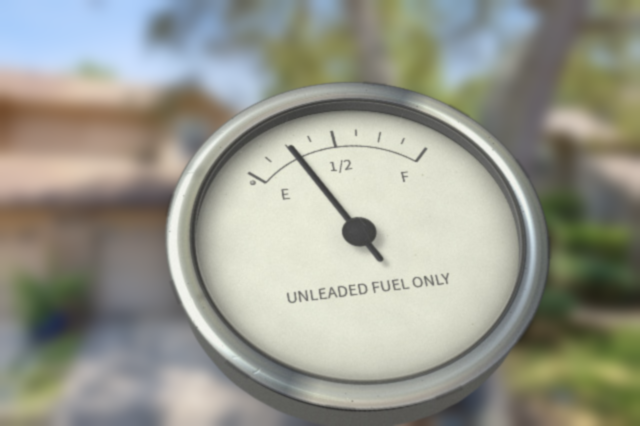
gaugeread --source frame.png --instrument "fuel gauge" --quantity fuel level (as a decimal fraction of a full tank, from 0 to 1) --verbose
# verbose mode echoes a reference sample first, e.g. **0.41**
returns **0.25**
